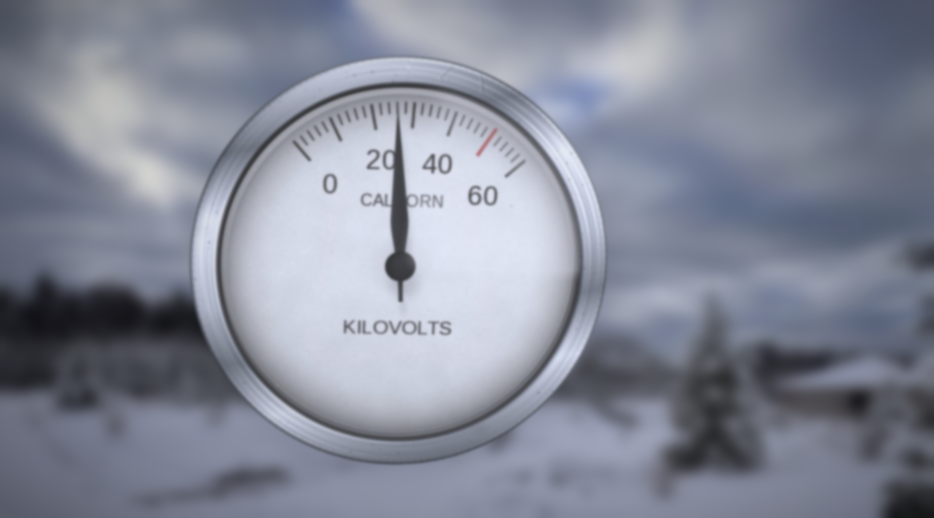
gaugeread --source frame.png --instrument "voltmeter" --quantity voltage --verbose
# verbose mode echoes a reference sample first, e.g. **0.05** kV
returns **26** kV
